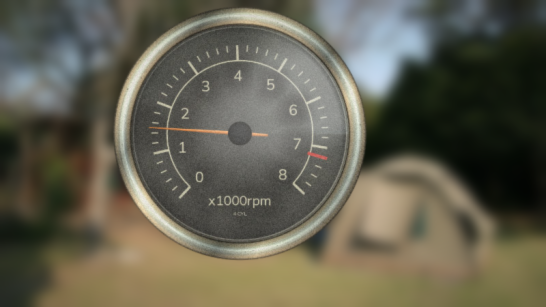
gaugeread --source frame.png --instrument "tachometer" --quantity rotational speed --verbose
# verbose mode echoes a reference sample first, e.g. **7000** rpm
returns **1500** rpm
